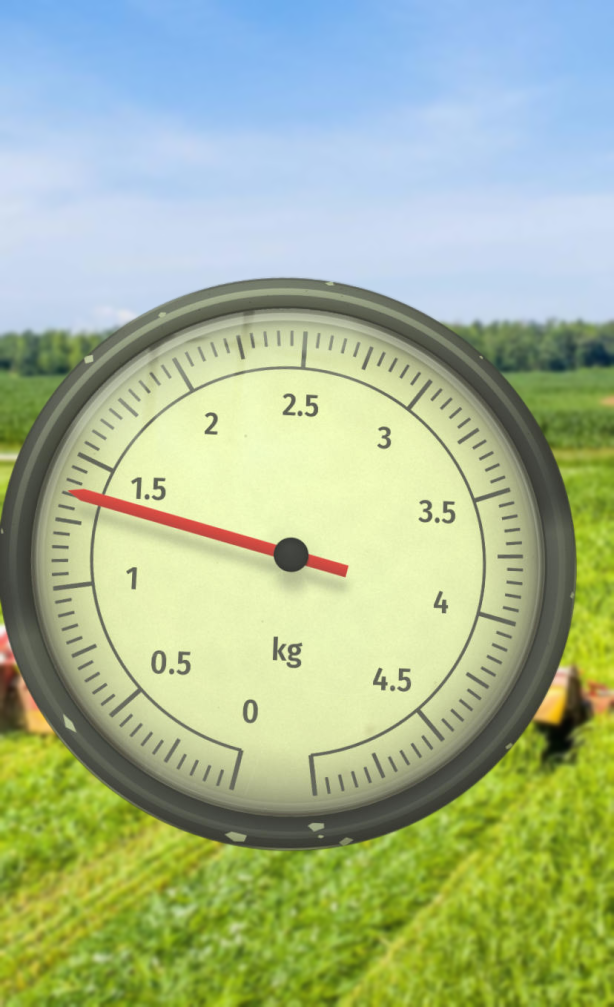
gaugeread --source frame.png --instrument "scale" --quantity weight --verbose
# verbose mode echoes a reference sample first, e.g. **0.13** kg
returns **1.35** kg
